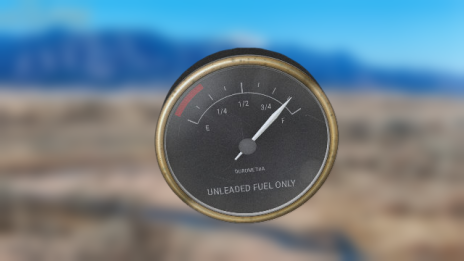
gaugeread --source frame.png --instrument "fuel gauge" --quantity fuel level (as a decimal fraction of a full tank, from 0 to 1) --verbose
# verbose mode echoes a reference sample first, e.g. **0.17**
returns **0.875**
